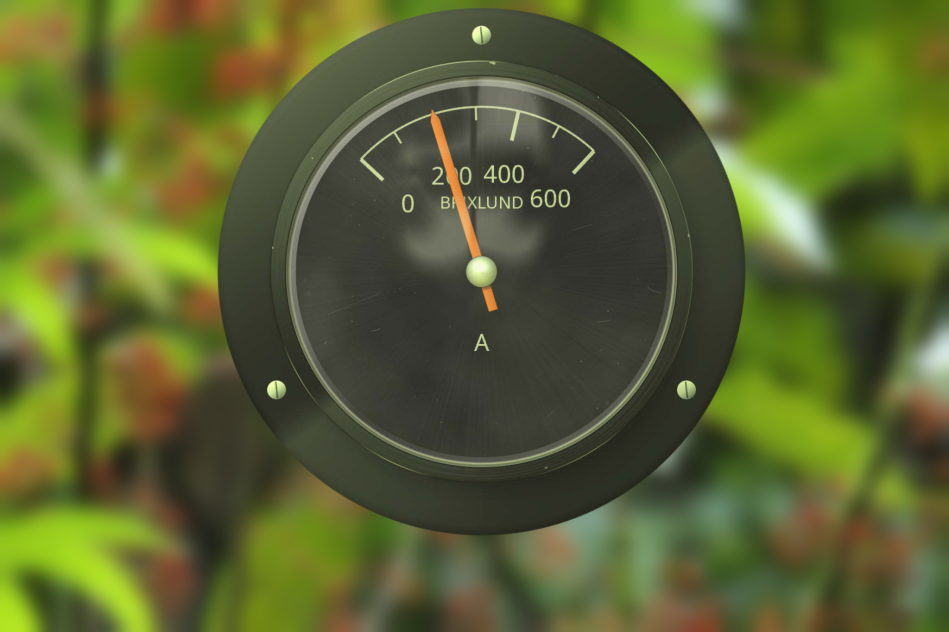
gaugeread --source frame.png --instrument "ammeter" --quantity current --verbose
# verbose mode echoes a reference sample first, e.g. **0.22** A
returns **200** A
